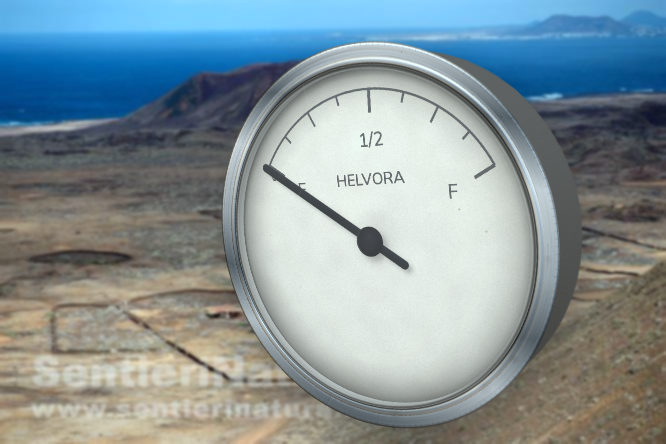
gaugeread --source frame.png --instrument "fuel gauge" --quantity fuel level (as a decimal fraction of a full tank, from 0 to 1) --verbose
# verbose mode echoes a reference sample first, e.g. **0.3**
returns **0**
